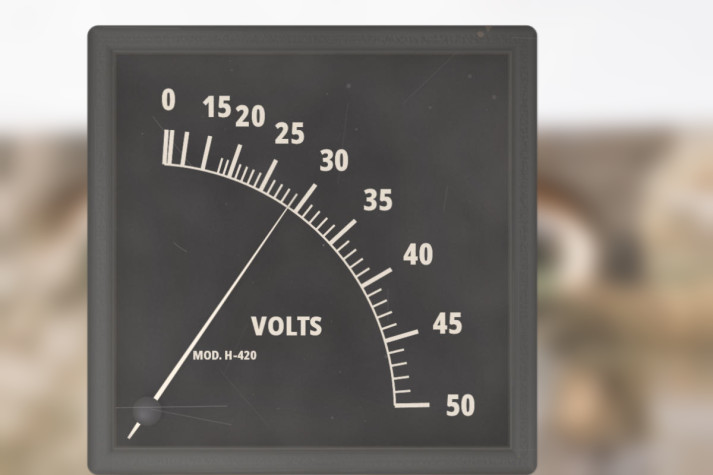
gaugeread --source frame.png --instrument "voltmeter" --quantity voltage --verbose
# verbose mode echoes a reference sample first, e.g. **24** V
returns **29** V
